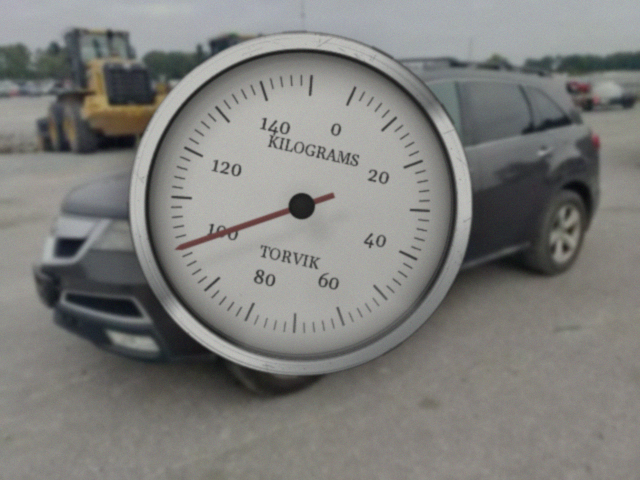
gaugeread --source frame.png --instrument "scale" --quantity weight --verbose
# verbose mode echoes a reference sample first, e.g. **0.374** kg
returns **100** kg
